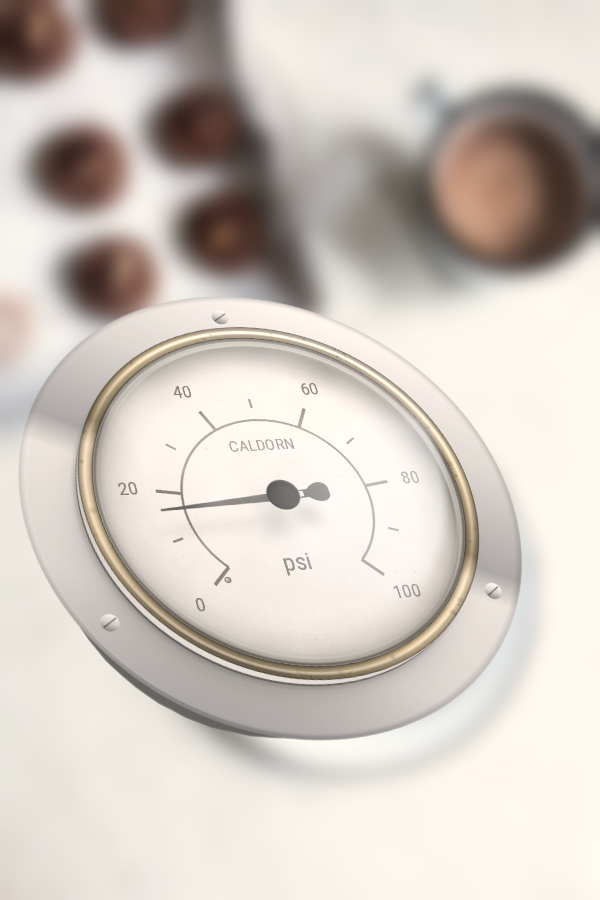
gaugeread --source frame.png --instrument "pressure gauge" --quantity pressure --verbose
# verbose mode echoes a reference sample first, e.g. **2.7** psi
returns **15** psi
